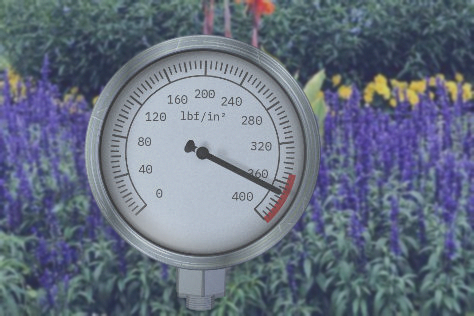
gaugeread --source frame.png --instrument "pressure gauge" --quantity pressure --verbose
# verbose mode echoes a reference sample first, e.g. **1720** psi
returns **370** psi
